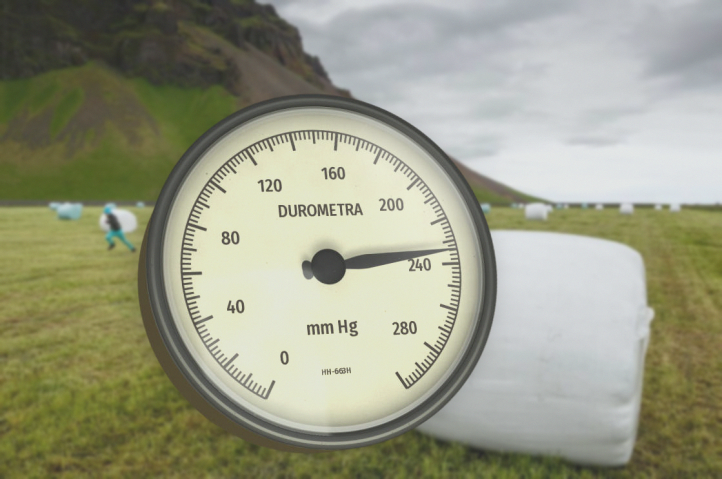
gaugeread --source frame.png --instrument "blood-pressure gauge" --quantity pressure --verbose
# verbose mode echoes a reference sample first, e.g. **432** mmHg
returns **234** mmHg
